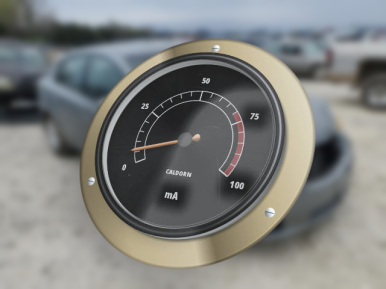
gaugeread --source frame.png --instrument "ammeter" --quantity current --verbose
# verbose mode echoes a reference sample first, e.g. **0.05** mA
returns **5** mA
